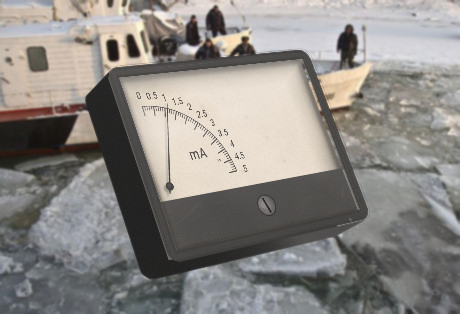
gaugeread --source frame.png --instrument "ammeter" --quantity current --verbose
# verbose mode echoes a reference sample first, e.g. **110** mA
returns **1** mA
